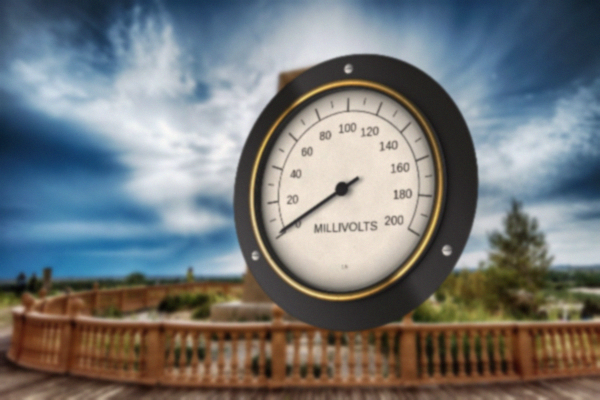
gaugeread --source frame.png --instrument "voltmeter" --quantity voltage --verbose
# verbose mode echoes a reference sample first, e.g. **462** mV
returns **0** mV
